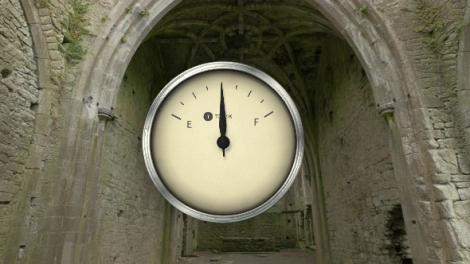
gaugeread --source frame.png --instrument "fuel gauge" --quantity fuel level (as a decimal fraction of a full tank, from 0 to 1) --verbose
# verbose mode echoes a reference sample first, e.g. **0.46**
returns **0.5**
